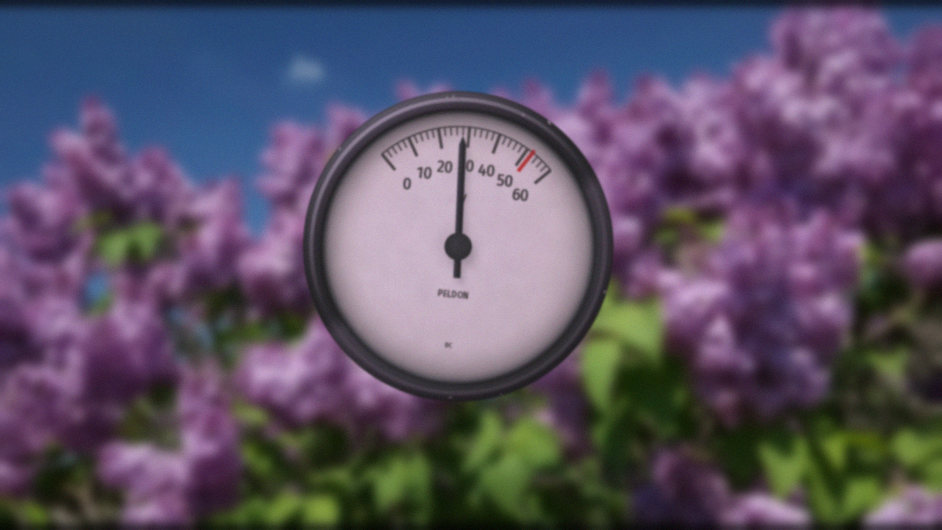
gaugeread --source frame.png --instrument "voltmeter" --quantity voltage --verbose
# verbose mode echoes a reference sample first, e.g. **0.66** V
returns **28** V
